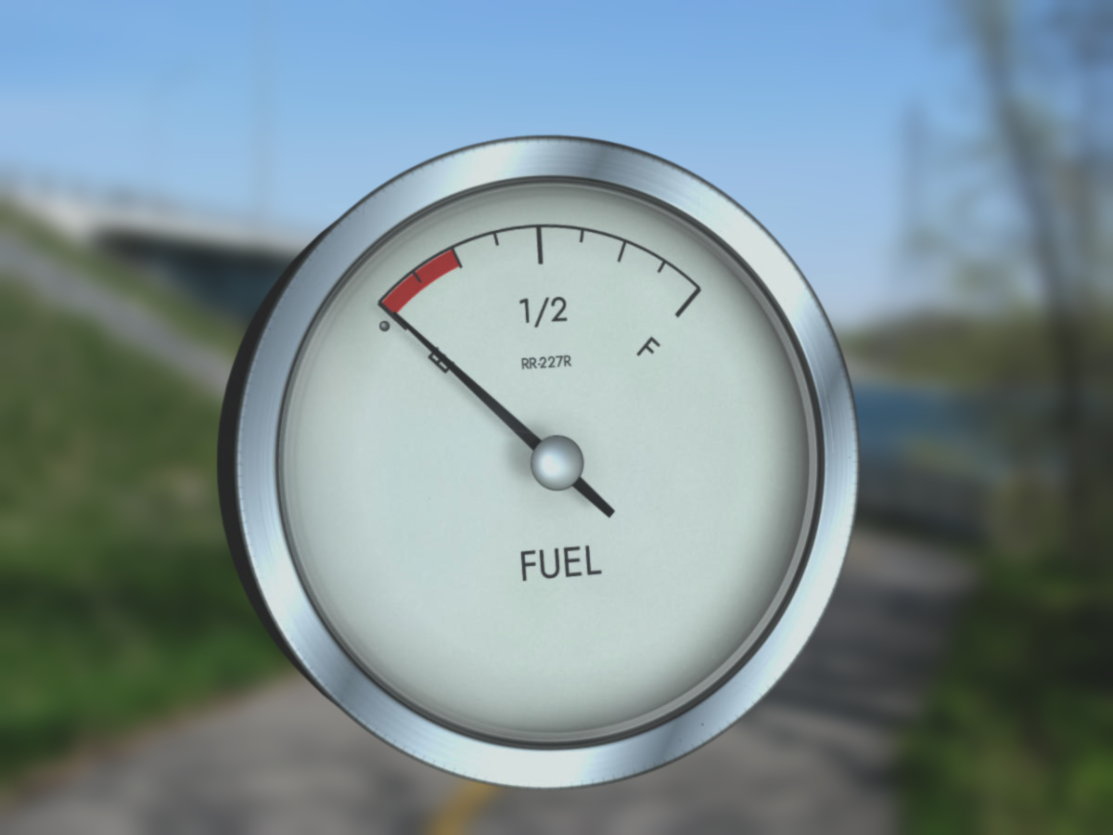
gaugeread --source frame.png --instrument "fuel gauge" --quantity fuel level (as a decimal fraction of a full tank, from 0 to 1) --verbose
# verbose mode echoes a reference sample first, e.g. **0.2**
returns **0**
